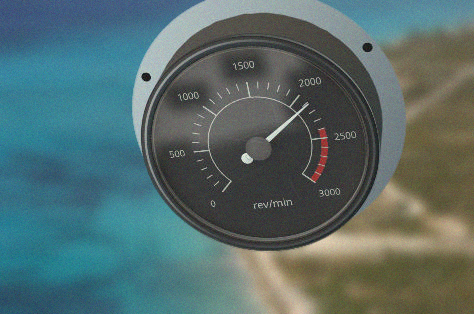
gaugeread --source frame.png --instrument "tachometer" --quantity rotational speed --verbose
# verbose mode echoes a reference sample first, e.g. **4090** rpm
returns **2100** rpm
